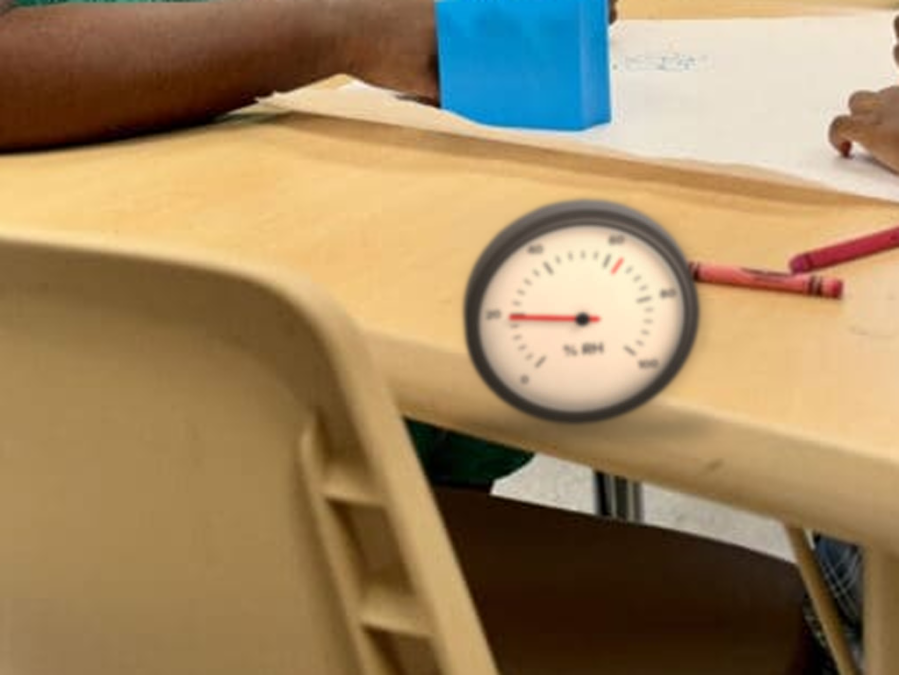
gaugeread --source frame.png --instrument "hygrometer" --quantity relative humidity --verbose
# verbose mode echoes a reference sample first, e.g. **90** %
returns **20** %
